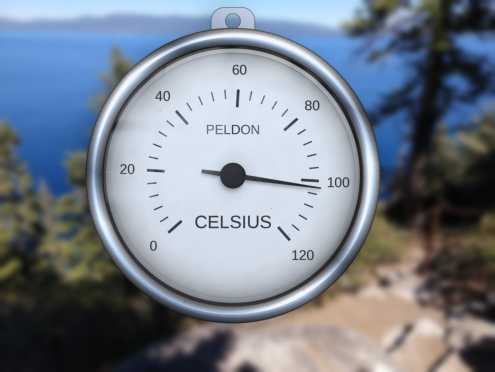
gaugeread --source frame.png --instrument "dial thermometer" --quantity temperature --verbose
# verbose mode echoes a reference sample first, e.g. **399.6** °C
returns **102** °C
